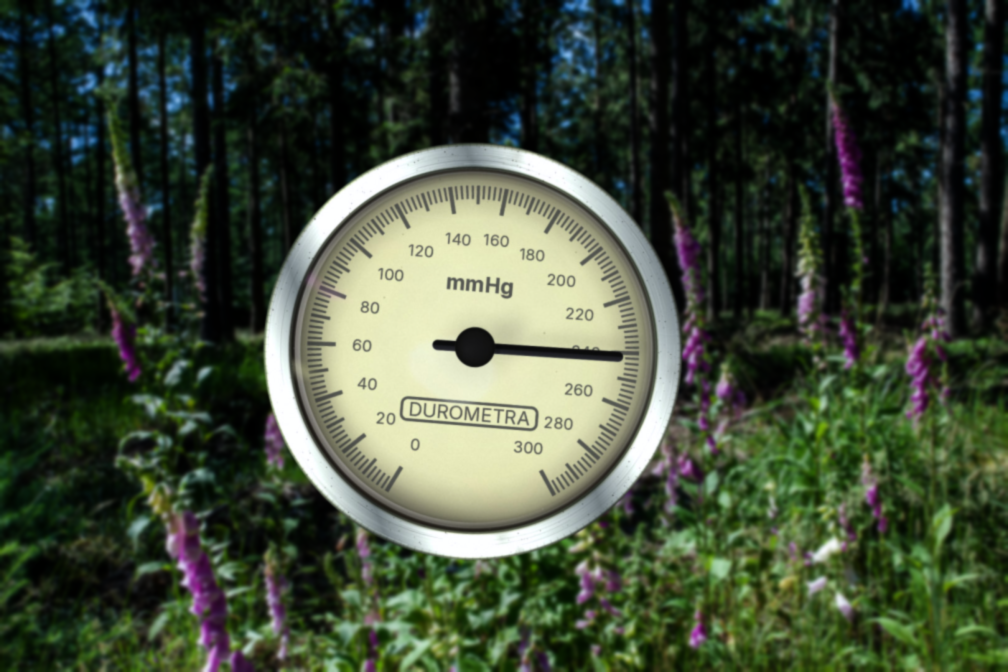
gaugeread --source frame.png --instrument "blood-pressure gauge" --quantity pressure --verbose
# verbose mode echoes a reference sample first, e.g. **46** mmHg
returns **242** mmHg
